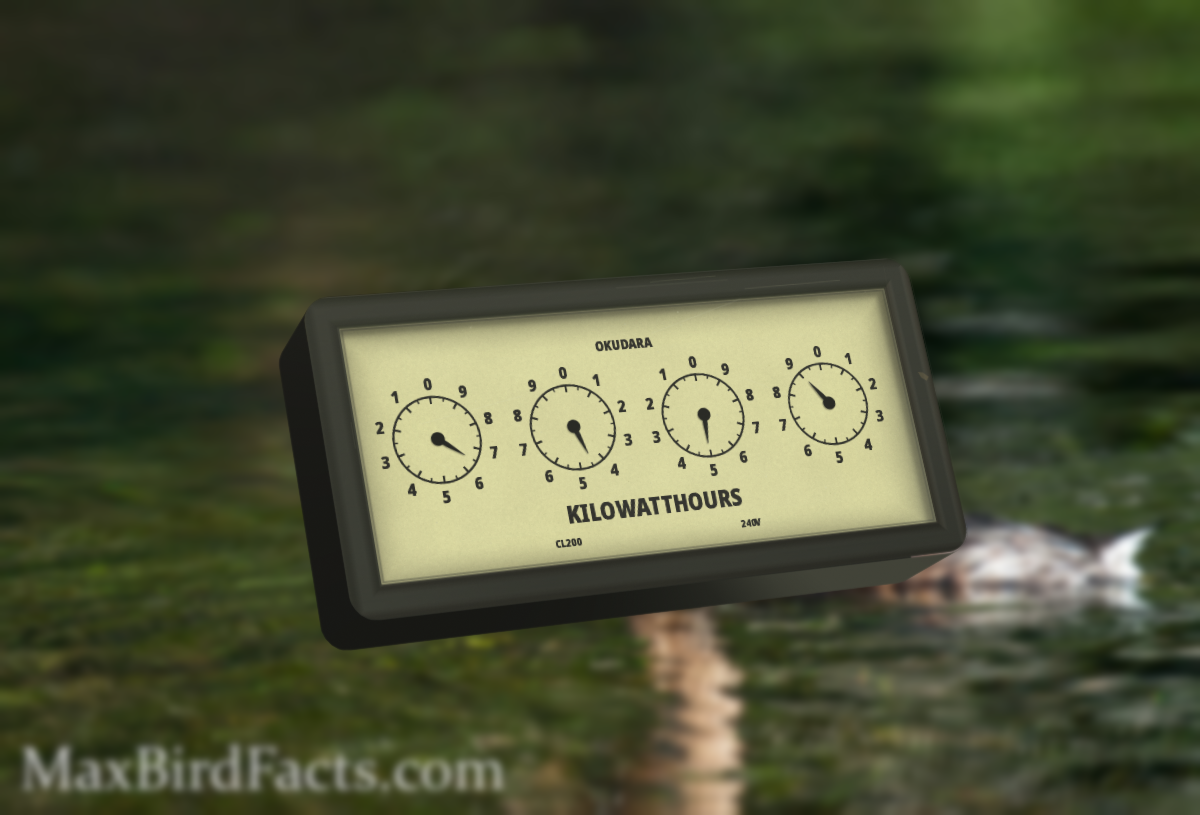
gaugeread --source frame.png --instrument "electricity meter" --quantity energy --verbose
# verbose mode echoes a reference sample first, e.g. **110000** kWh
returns **6449** kWh
